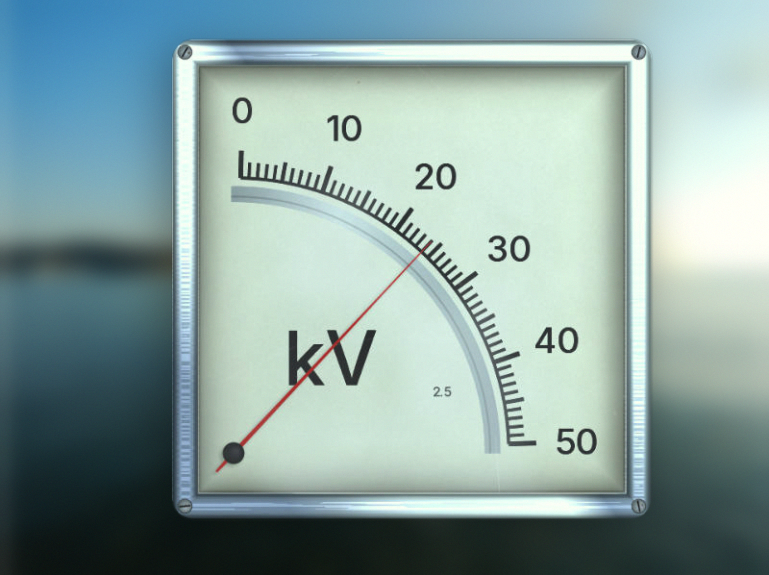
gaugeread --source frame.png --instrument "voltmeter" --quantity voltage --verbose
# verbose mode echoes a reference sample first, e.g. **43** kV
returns **24** kV
